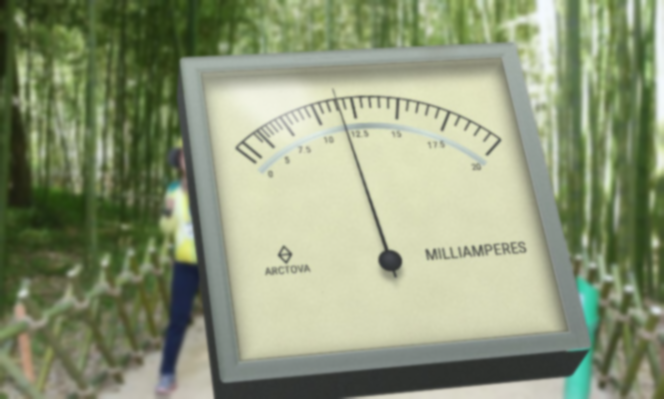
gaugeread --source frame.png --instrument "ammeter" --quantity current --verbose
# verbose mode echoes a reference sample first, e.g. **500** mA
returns **11.5** mA
